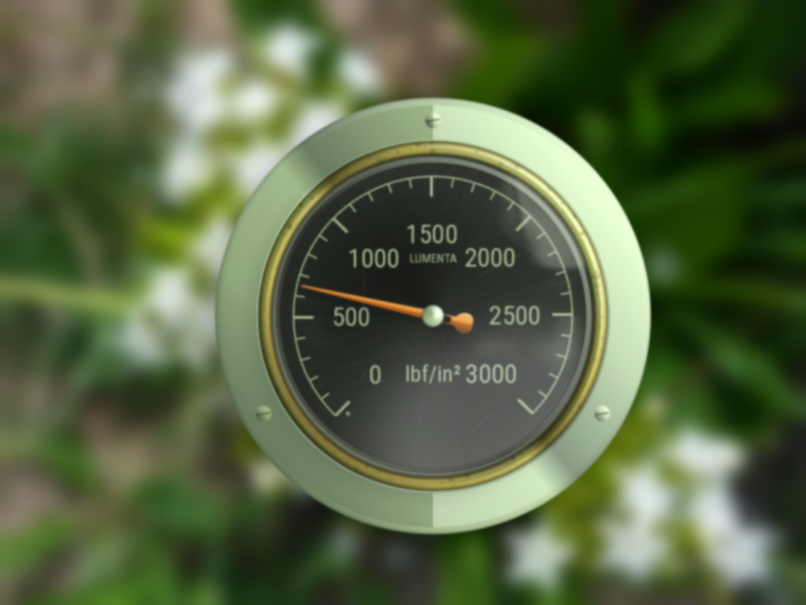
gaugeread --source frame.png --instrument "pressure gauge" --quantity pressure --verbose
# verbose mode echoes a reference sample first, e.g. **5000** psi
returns **650** psi
